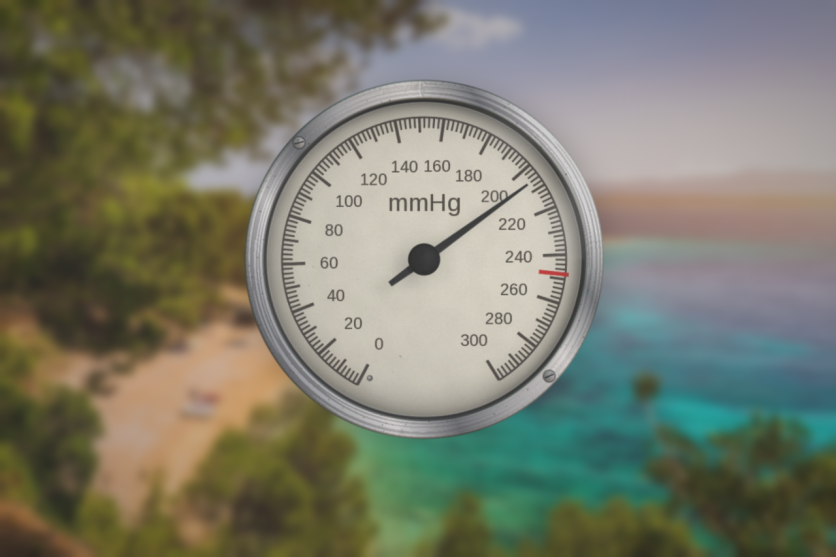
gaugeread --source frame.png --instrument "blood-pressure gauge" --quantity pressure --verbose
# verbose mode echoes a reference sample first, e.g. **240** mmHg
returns **206** mmHg
